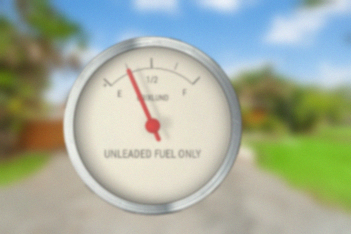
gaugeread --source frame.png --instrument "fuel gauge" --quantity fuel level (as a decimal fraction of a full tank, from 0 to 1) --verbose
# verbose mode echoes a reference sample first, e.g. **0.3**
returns **0.25**
